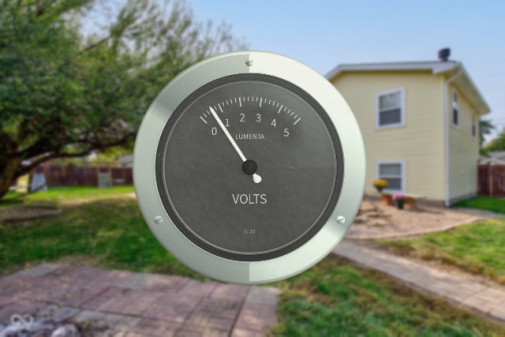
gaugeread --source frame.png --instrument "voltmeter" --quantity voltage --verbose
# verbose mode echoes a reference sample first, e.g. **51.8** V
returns **0.6** V
